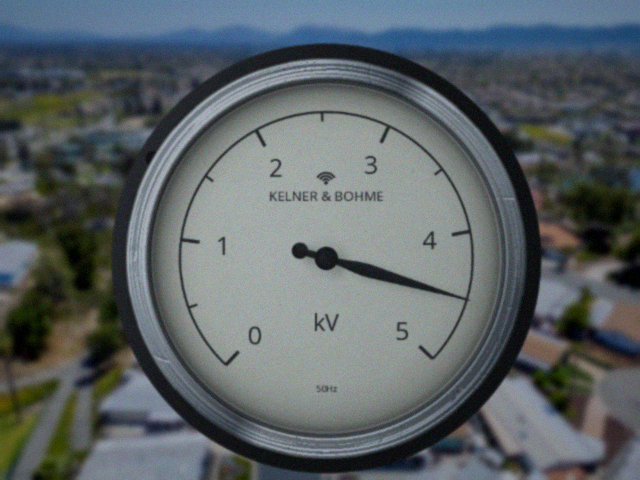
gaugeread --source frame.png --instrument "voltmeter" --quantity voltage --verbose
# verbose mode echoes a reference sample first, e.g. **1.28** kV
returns **4.5** kV
